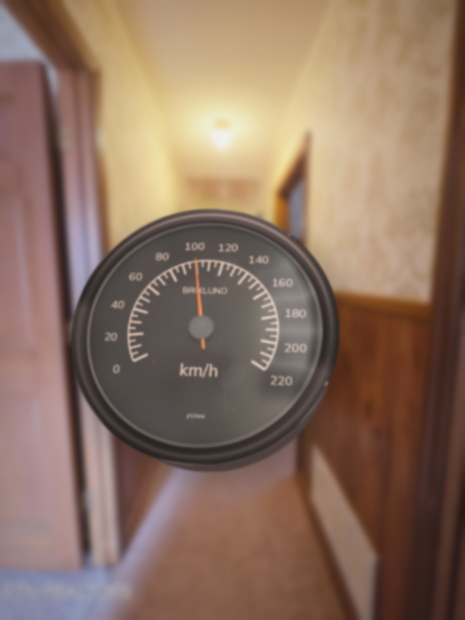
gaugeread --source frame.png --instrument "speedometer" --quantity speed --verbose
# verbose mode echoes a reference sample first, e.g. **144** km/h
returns **100** km/h
